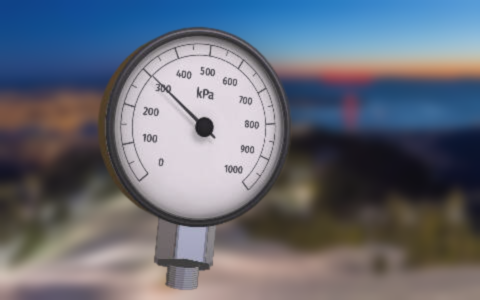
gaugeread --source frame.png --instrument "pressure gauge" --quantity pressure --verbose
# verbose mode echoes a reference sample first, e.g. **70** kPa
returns **300** kPa
